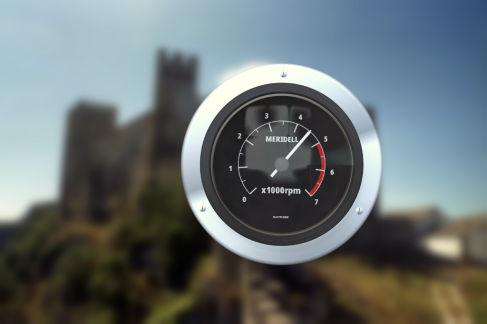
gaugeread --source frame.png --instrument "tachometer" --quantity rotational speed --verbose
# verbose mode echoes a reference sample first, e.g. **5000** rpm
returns **4500** rpm
